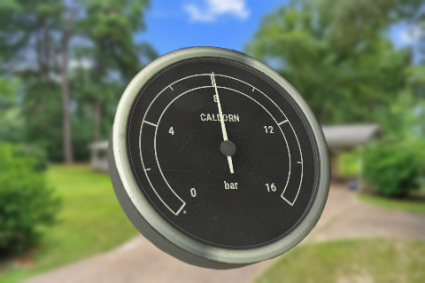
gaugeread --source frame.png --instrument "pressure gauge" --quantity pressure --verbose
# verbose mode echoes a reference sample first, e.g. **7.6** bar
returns **8** bar
